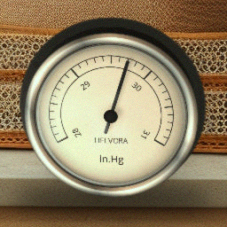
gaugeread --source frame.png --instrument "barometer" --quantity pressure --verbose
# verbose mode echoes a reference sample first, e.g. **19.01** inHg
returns **29.7** inHg
